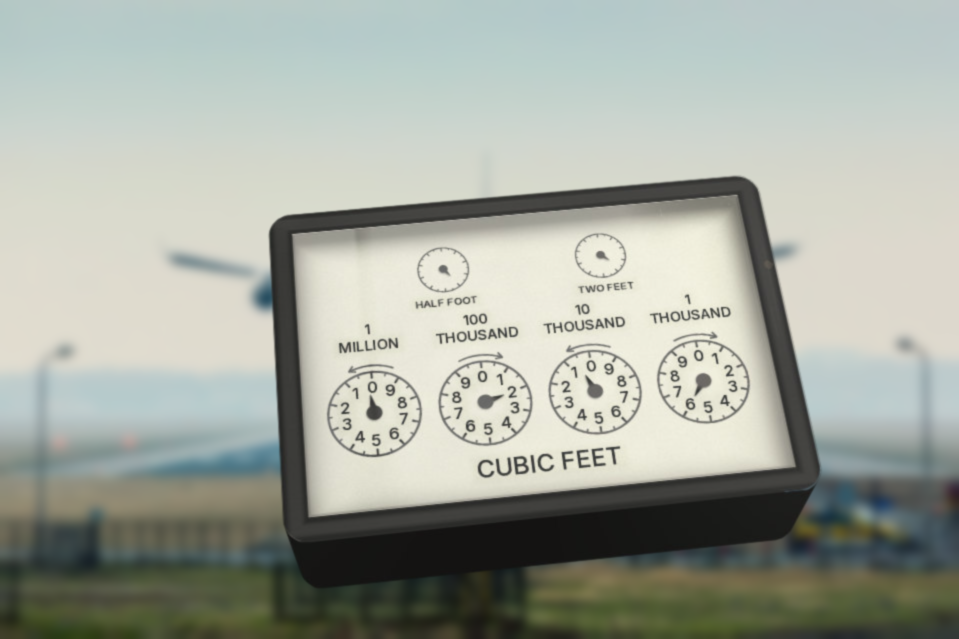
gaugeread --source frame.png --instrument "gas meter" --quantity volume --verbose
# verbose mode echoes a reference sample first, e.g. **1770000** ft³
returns **20600** ft³
